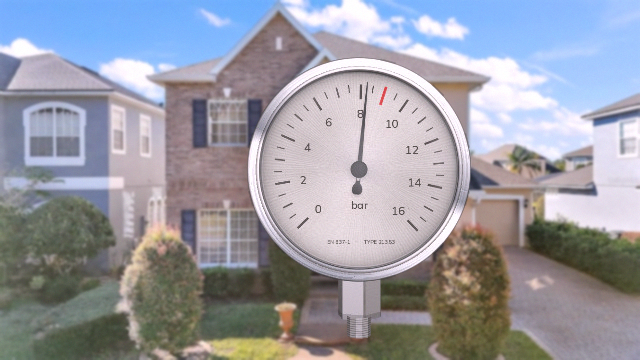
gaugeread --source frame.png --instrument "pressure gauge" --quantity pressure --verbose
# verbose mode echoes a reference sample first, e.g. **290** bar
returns **8.25** bar
